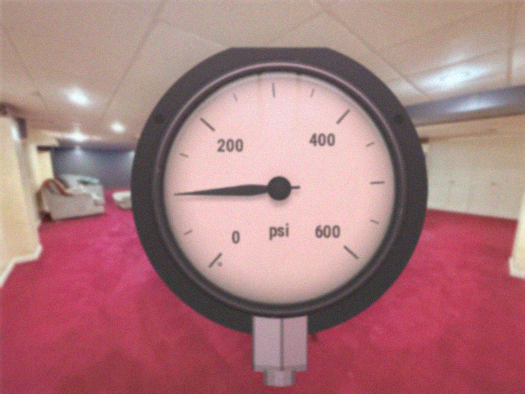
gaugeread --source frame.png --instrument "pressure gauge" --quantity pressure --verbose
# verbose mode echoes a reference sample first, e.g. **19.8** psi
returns **100** psi
